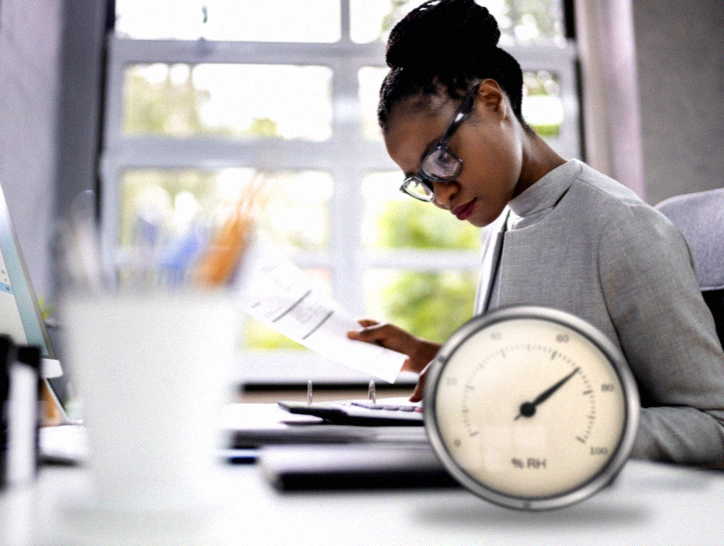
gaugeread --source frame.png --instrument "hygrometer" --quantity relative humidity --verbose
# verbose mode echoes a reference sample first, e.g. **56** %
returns **70** %
